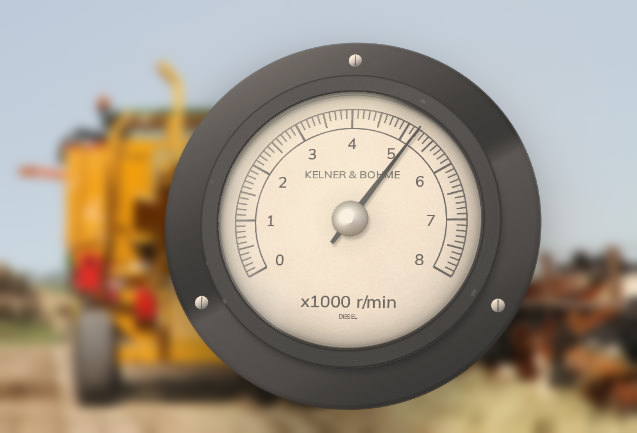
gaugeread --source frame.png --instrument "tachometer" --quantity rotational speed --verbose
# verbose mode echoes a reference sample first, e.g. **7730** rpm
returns **5200** rpm
